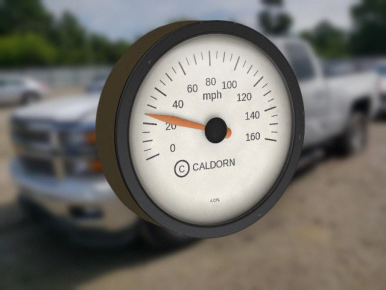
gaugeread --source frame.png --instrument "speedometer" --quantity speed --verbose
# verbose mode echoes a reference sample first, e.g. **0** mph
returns **25** mph
